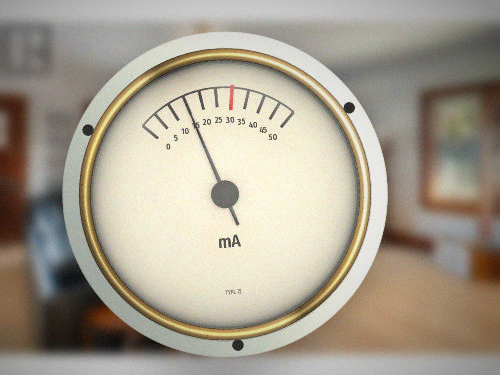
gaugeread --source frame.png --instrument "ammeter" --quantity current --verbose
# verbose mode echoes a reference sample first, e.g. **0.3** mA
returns **15** mA
